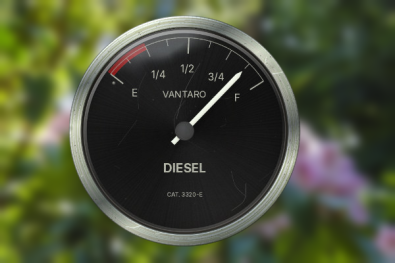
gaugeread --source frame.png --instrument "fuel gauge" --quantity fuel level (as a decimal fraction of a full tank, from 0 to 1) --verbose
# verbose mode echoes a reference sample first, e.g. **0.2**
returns **0.875**
